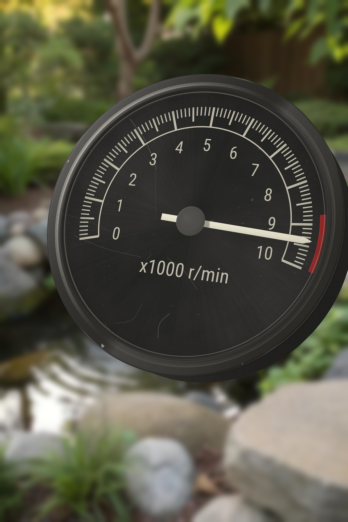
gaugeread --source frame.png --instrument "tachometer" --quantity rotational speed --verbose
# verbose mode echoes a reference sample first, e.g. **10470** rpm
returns **9400** rpm
